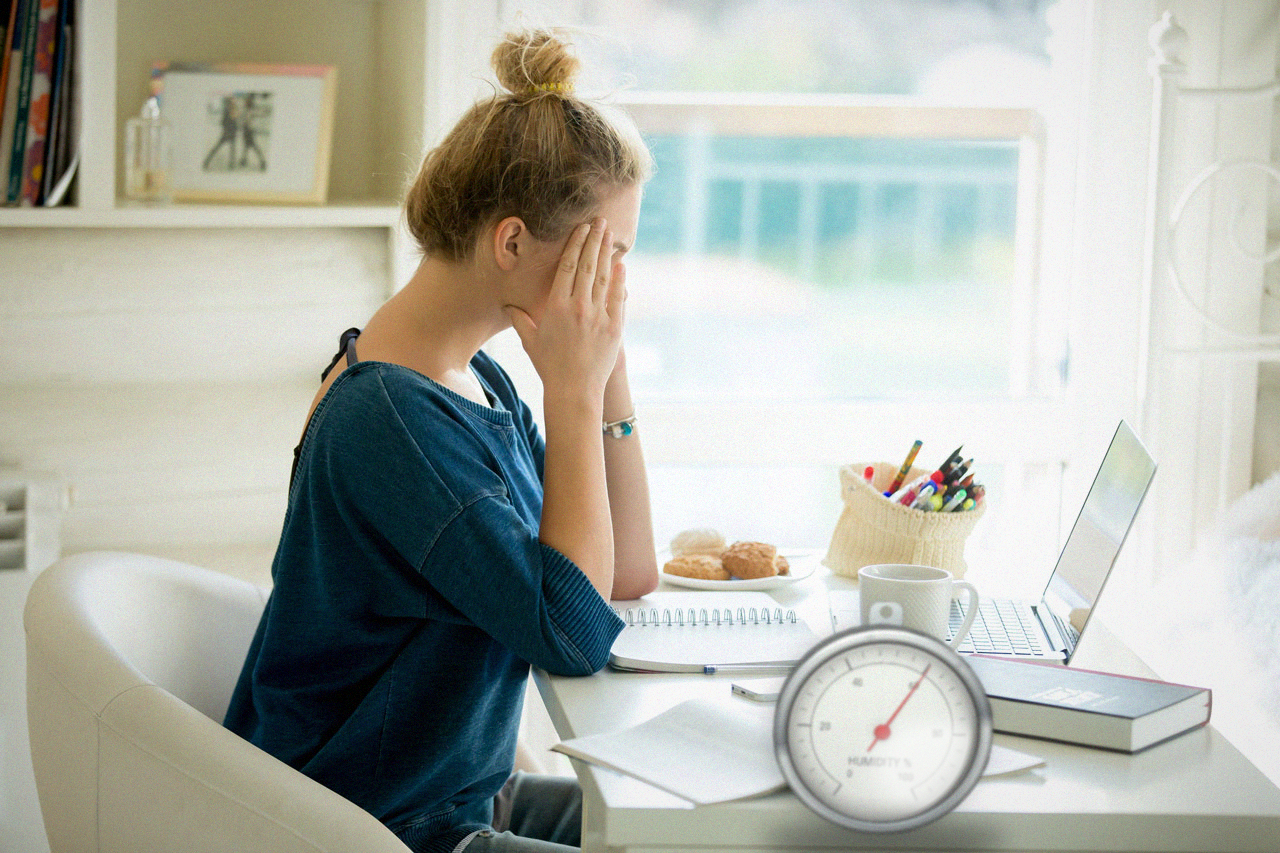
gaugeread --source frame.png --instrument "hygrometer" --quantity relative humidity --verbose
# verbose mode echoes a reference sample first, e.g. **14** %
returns **60** %
